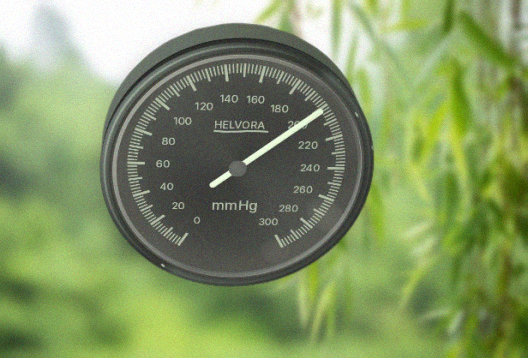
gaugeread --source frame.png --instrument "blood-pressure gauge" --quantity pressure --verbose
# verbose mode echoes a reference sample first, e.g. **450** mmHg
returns **200** mmHg
